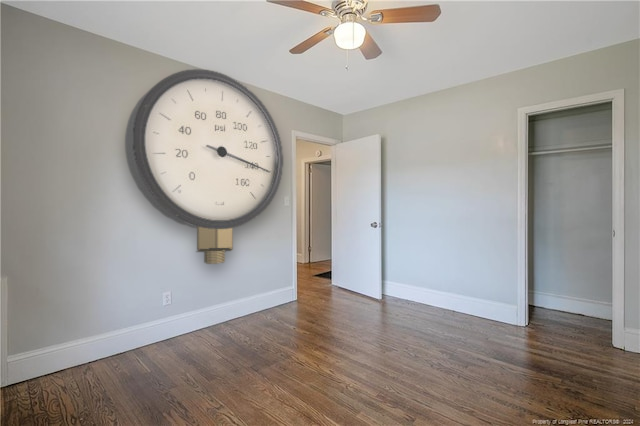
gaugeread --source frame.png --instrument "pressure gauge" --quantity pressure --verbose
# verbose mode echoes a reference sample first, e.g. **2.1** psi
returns **140** psi
